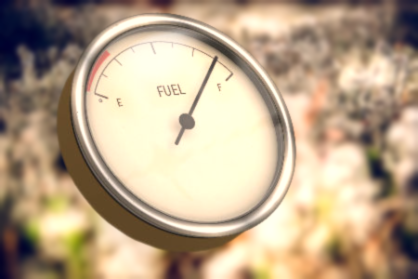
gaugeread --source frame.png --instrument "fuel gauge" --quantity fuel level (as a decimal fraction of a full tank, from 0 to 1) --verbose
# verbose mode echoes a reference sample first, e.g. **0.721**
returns **0.875**
